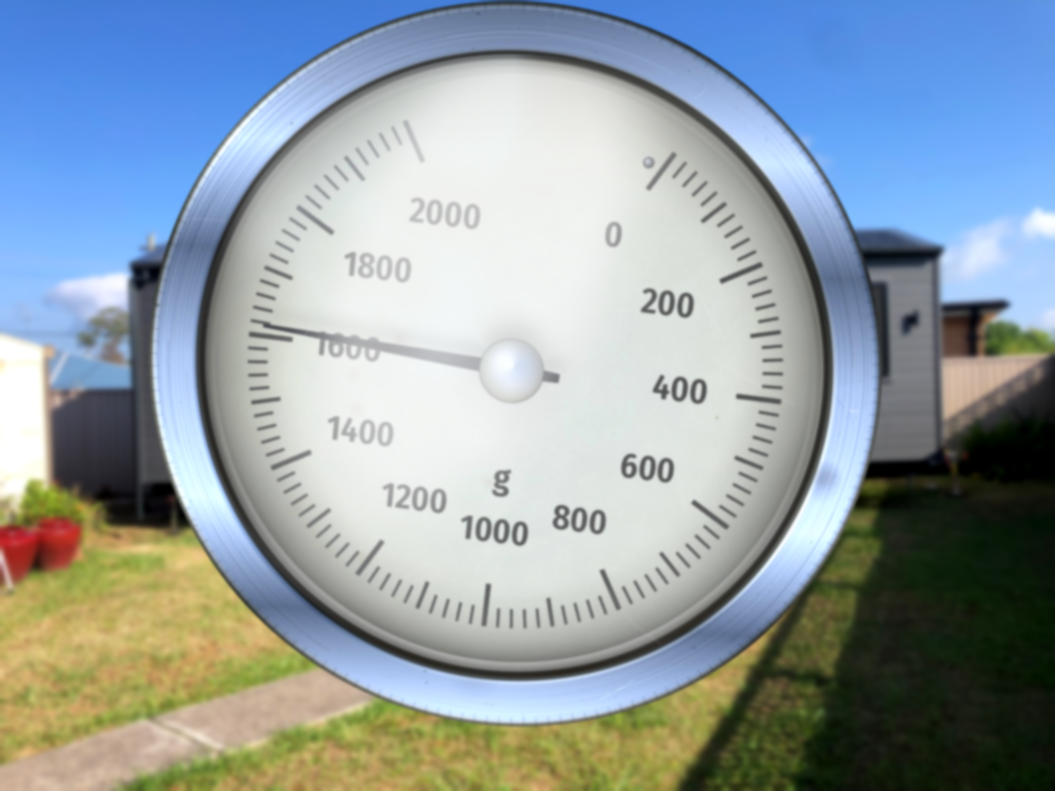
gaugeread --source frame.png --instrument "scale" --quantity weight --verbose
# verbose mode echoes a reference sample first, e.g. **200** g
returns **1620** g
